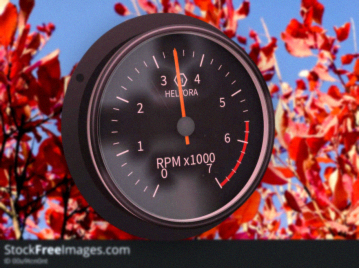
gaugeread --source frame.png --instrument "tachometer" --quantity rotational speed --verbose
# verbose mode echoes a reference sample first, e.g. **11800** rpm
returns **3400** rpm
